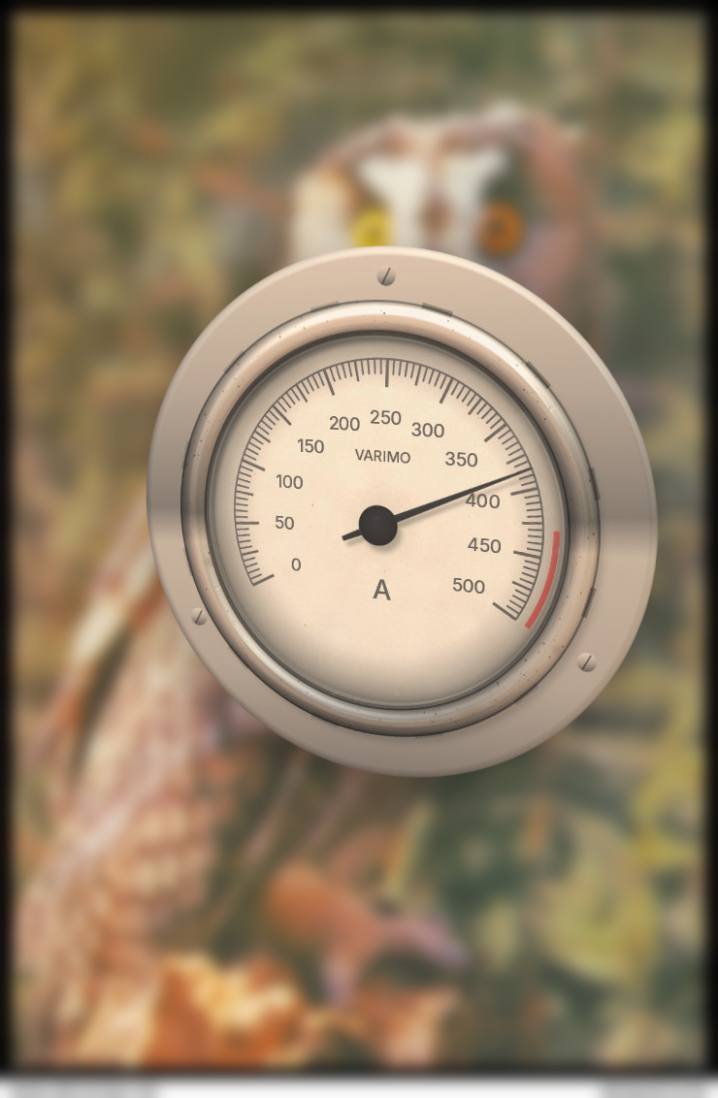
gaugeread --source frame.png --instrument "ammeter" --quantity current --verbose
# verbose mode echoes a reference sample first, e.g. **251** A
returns **385** A
